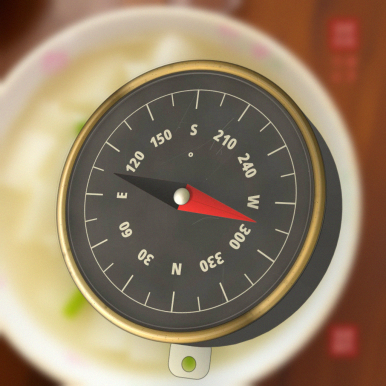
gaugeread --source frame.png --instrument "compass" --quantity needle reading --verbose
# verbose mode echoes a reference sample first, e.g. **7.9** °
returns **285** °
